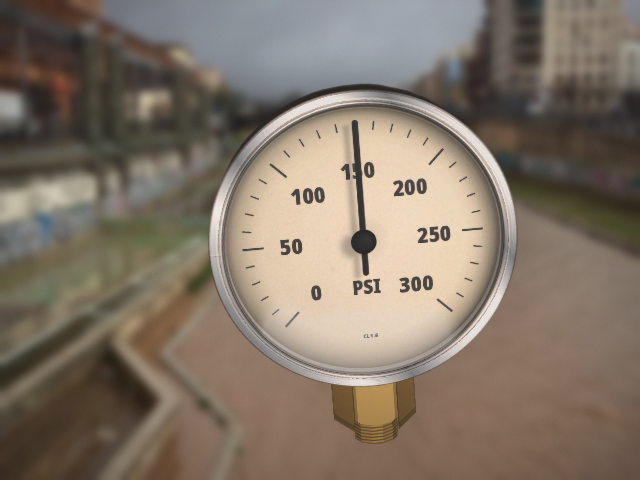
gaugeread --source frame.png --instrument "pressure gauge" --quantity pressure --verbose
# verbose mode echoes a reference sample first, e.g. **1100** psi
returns **150** psi
